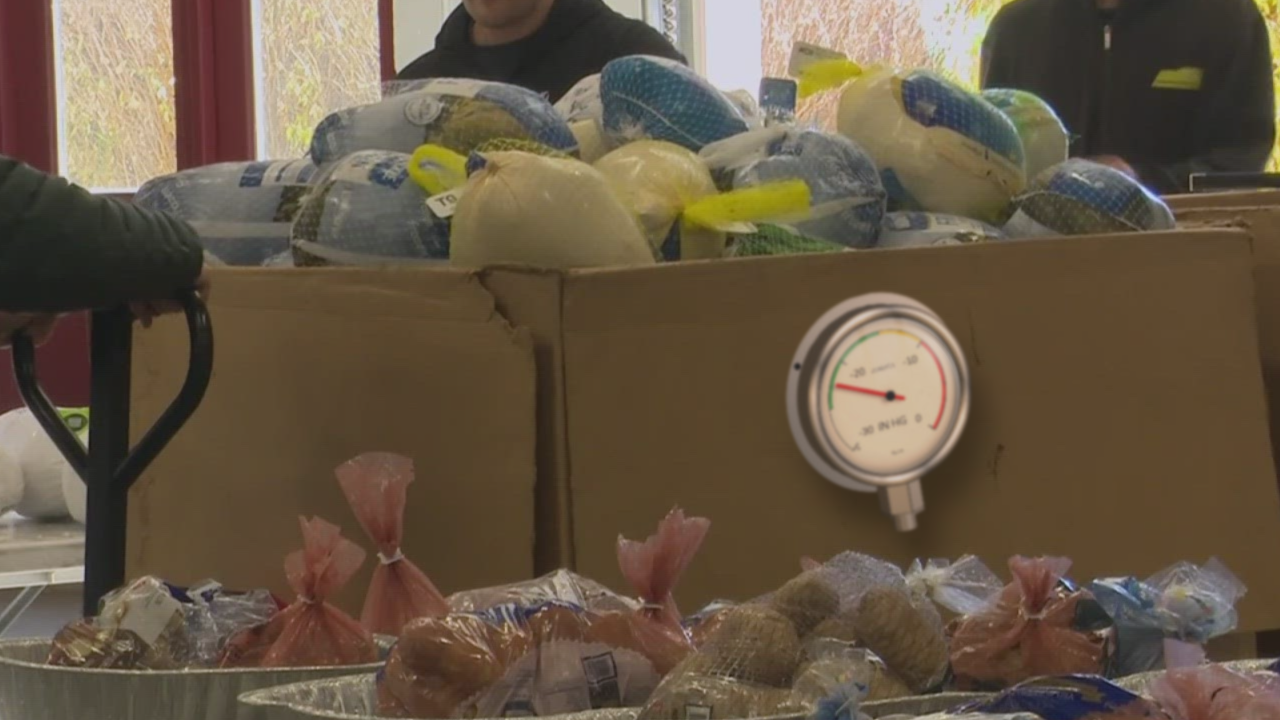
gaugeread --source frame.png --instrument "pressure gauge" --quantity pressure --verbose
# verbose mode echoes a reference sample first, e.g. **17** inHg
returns **-22.5** inHg
